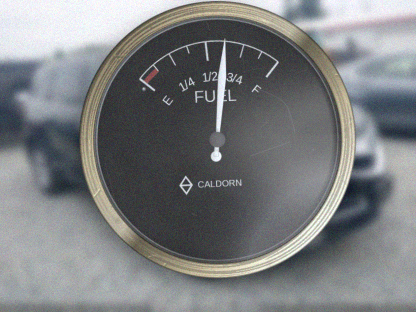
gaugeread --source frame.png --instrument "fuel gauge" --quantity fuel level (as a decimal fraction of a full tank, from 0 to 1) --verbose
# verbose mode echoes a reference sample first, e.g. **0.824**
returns **0.625**
